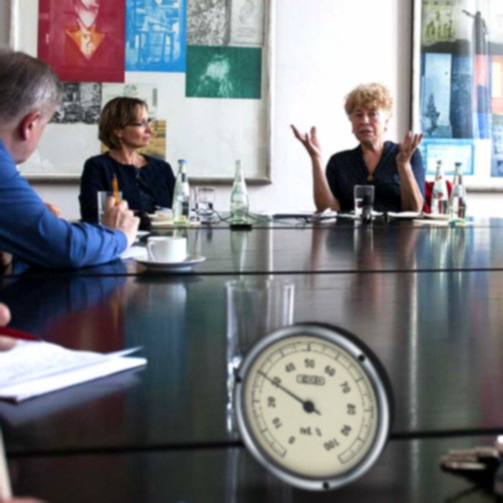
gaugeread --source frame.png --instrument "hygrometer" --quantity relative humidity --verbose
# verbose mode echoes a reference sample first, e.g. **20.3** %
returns **30** %
